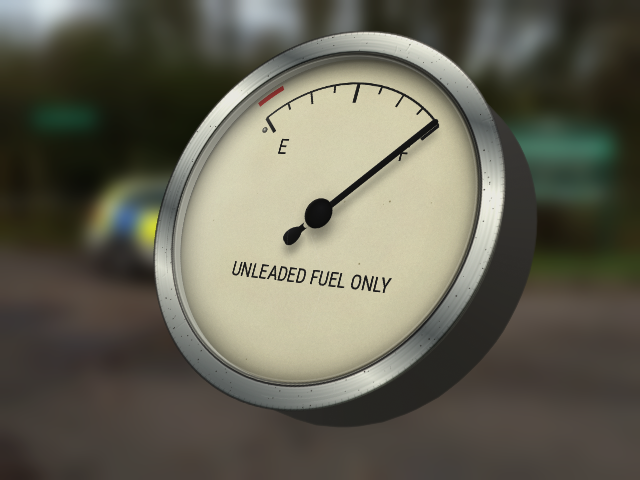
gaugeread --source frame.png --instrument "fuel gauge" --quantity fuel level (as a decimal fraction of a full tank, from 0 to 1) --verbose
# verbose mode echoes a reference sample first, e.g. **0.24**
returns **1**
